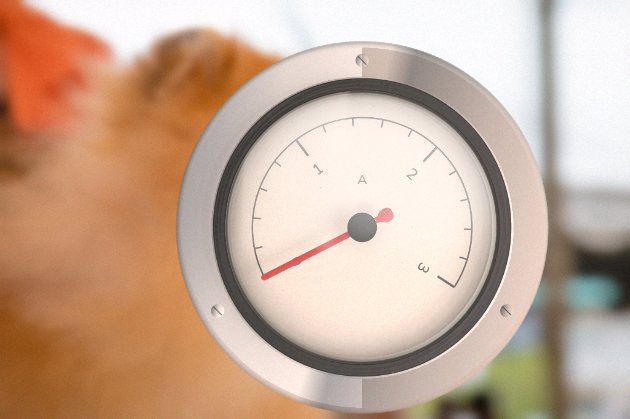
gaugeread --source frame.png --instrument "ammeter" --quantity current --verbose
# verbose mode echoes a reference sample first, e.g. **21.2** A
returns **0** A
